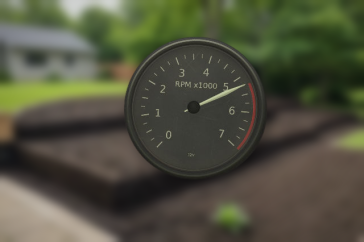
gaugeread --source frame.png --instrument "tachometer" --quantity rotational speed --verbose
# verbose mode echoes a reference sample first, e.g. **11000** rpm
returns **5250** rpm
